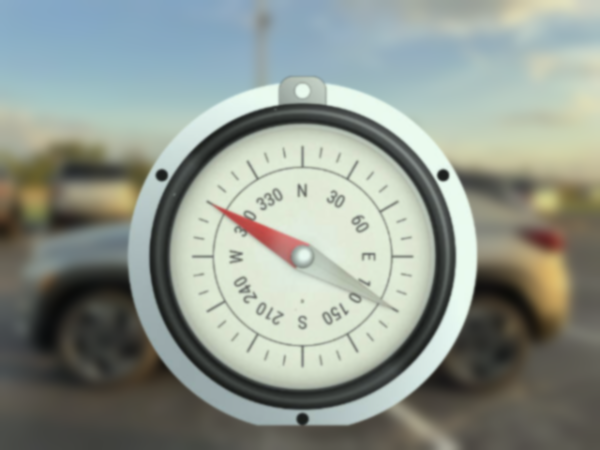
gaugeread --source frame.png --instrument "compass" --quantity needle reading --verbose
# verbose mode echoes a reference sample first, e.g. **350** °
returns **300** °
